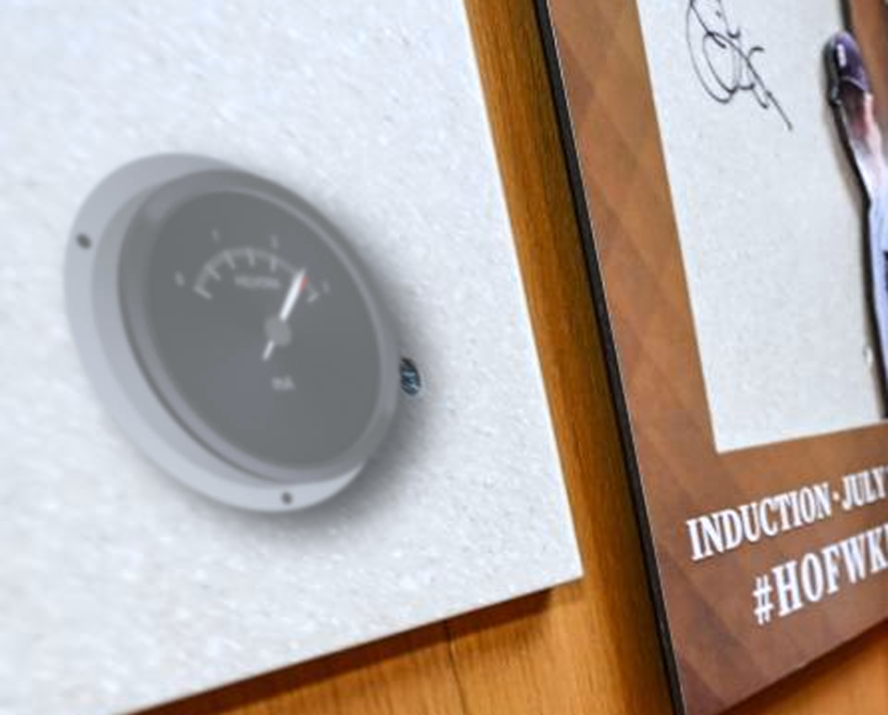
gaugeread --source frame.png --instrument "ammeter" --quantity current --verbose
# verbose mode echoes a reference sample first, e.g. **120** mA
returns **2.5** mA
